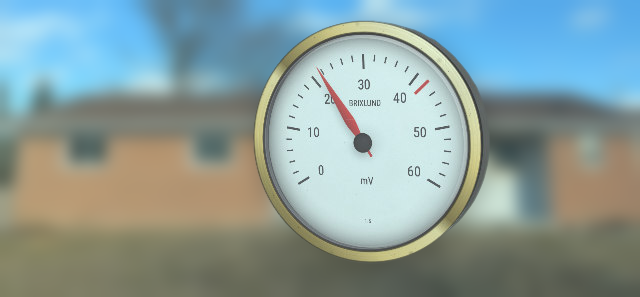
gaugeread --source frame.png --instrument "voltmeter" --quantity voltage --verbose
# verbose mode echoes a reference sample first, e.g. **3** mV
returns **22** mV
